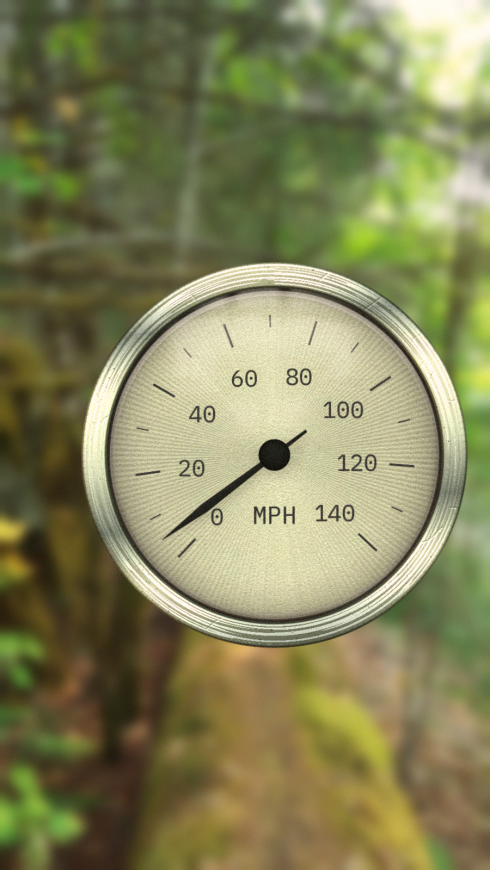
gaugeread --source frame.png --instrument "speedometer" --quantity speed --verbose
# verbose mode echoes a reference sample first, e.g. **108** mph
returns **5** mph
